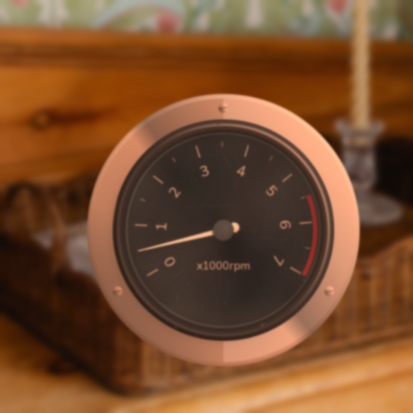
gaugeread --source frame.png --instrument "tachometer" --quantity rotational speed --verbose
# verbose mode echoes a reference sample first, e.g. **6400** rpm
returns **500** rpm
